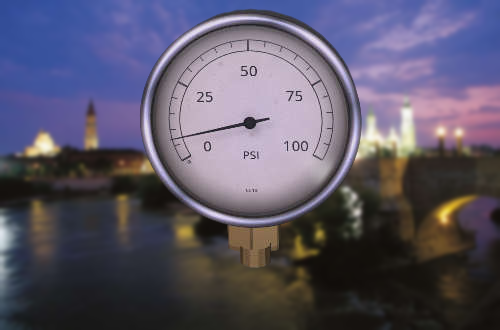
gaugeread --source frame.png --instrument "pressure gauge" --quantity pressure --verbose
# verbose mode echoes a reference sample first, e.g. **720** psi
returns **7.5** psi
